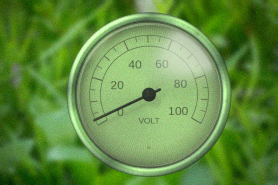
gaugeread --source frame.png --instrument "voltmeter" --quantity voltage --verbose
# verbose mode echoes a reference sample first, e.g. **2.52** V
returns **2.5** V
